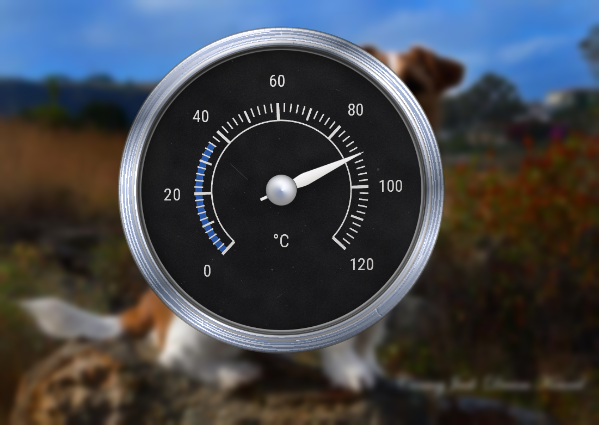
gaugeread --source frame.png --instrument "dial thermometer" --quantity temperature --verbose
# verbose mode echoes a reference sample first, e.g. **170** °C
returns **90** °C
